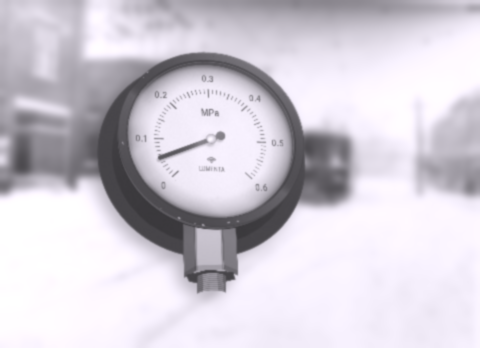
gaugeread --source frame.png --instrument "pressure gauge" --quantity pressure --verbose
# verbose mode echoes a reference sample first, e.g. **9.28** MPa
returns **0.05** MPa
